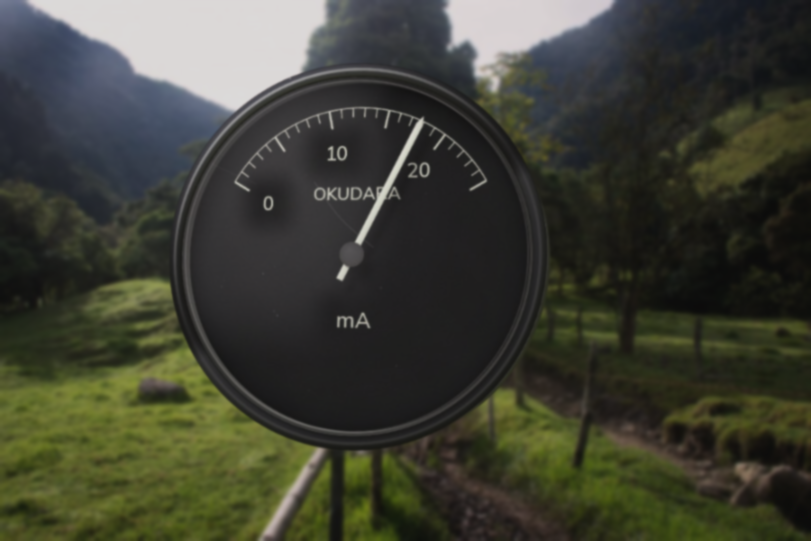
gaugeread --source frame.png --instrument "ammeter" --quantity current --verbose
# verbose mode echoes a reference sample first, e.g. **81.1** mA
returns **18** mA
